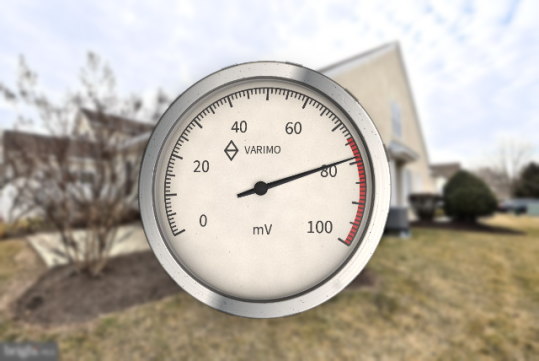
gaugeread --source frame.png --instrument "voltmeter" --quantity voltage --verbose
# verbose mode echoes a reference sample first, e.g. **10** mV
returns **79** mV
